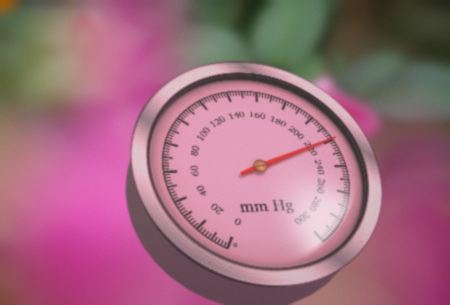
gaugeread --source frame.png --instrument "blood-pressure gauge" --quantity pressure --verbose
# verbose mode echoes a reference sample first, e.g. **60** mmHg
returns **220** mmHg
